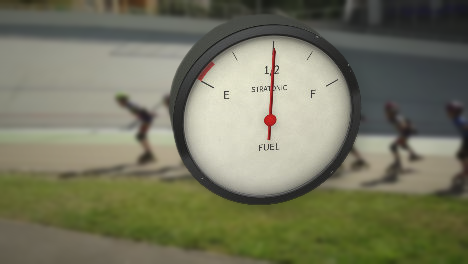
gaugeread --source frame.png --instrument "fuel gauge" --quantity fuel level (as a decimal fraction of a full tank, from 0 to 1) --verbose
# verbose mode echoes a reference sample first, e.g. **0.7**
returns **0.5**
